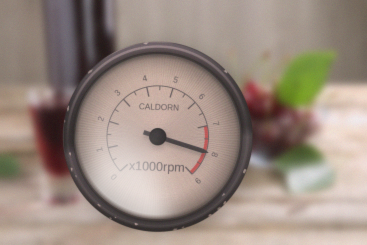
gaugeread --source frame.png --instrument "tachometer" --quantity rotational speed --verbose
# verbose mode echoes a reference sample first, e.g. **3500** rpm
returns **8000** rpm
